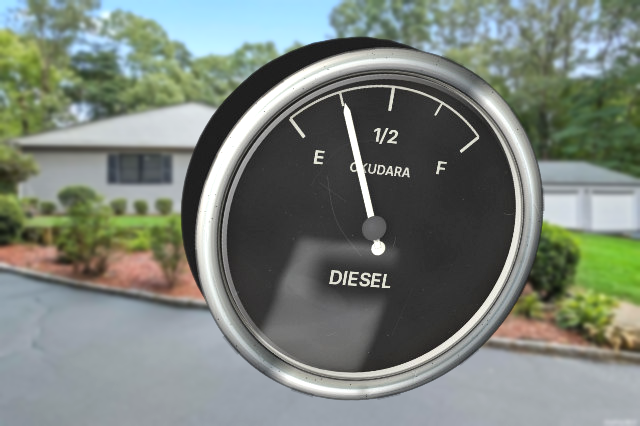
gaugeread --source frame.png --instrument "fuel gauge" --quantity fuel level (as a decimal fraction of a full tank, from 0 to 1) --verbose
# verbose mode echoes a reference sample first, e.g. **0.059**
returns **0.25**
